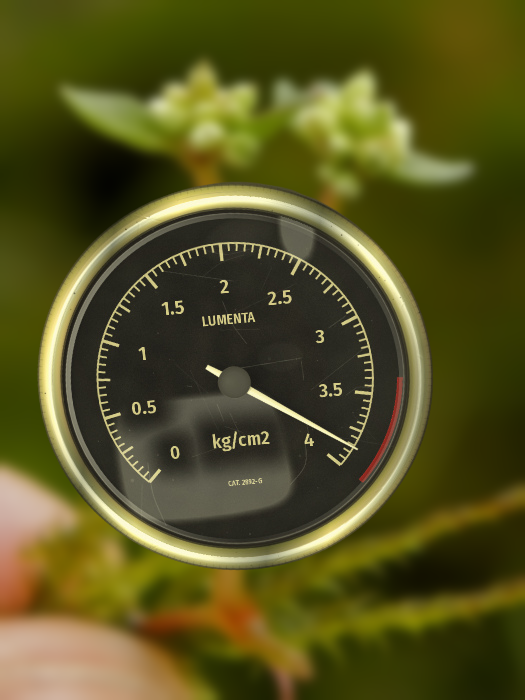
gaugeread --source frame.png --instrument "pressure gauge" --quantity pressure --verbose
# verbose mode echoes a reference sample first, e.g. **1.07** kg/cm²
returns **3.85** kg/cm²
